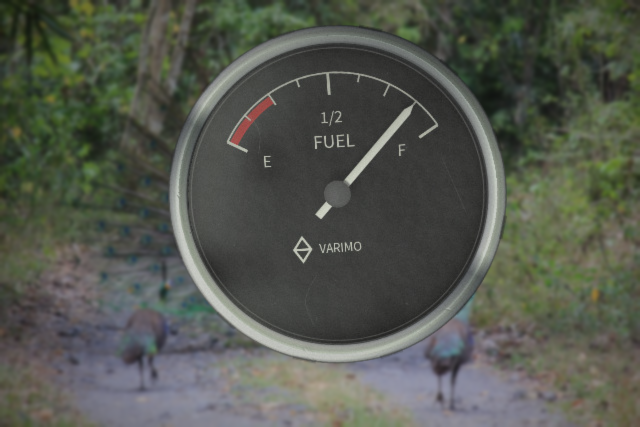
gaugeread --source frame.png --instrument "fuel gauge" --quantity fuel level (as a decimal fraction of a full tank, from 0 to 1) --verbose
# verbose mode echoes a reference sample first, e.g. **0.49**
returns **0.875**
